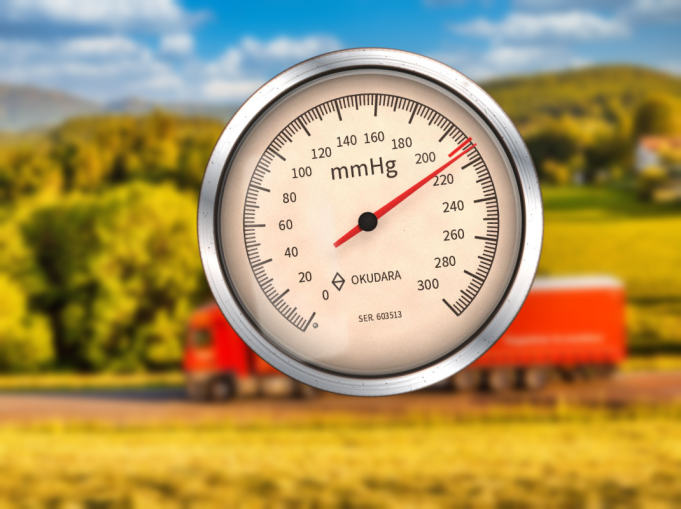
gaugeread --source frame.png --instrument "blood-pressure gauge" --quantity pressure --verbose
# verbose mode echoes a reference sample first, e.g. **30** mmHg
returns **214** mmHg
